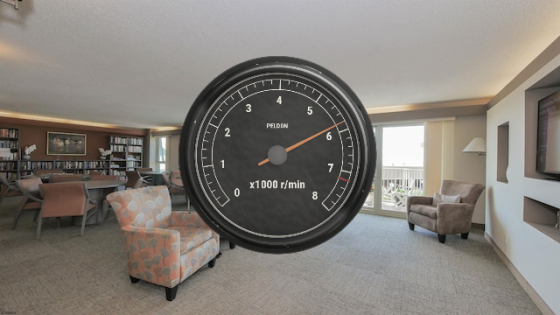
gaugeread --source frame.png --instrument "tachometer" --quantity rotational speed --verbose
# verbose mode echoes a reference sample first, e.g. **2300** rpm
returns **5800** rpm
